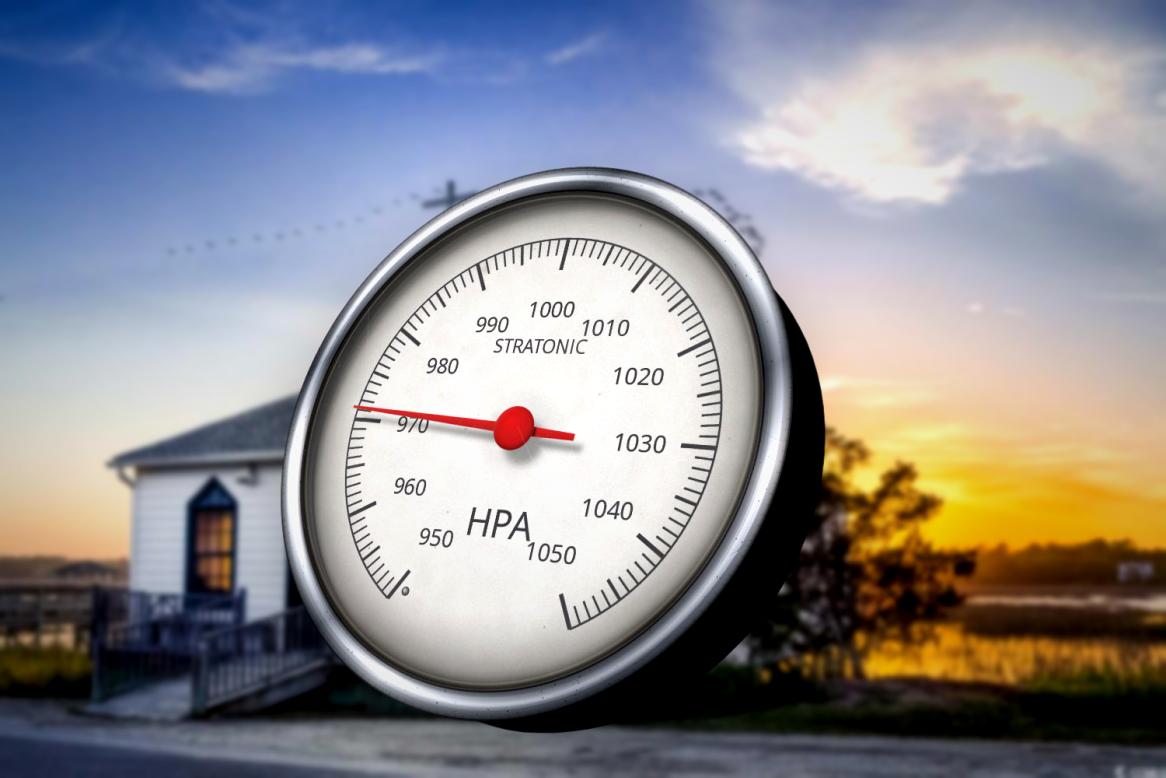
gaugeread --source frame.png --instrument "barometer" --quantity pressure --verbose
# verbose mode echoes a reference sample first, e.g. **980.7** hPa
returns **971** hPa
